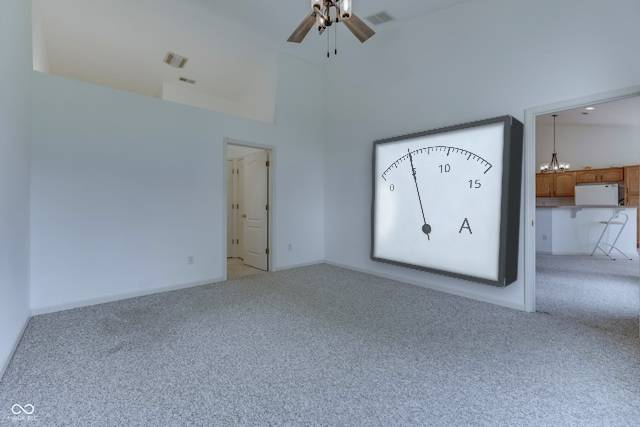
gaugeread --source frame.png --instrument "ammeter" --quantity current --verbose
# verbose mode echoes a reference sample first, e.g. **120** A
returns **5** A
